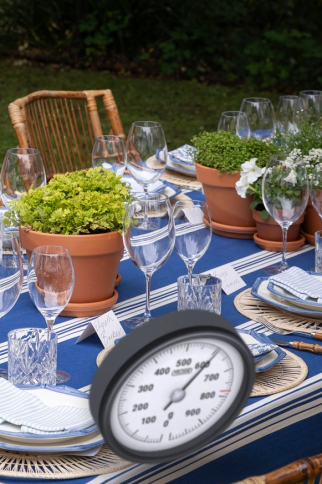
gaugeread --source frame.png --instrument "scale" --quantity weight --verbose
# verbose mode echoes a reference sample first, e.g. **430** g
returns **600** g
